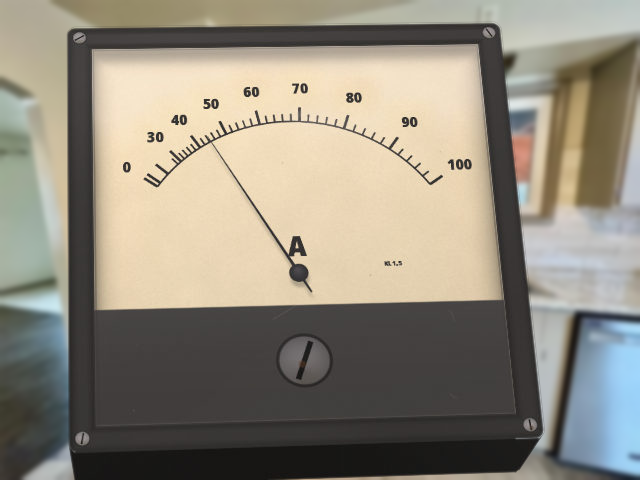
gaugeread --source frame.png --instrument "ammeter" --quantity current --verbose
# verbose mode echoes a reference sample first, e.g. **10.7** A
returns **44** A
